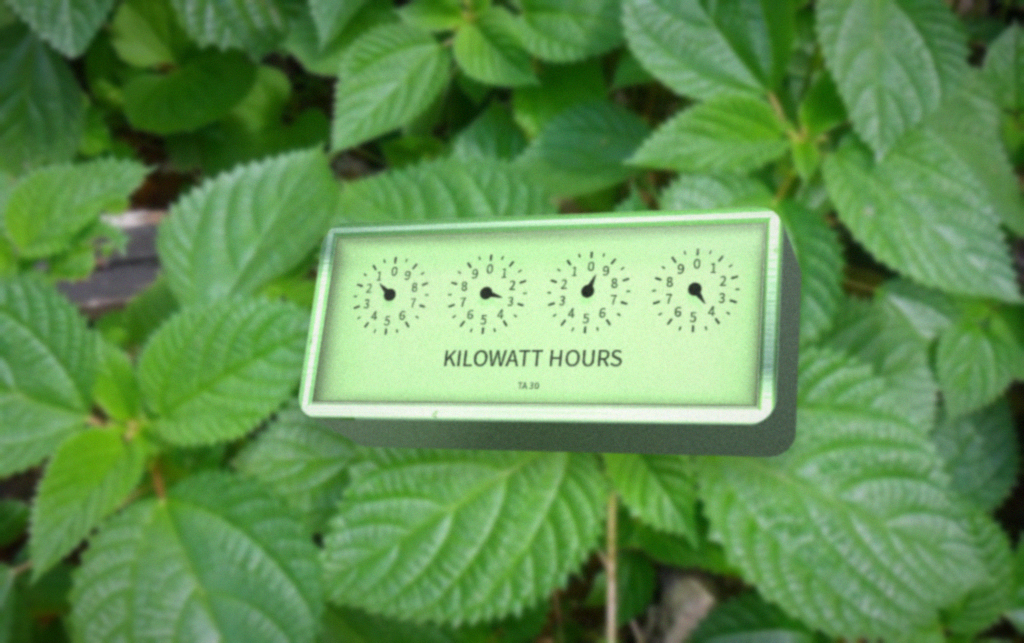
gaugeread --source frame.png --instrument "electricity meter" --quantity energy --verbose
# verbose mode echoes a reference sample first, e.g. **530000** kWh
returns **1294** kWh
